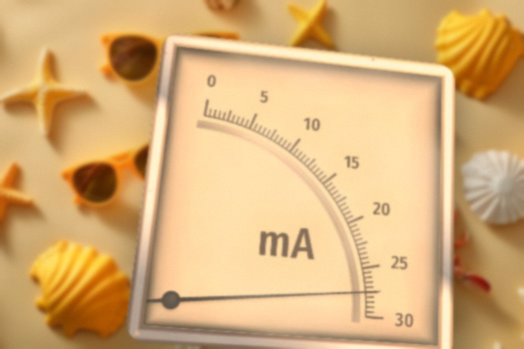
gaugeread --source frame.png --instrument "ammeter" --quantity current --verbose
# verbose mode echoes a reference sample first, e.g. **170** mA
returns **27.5** mA
